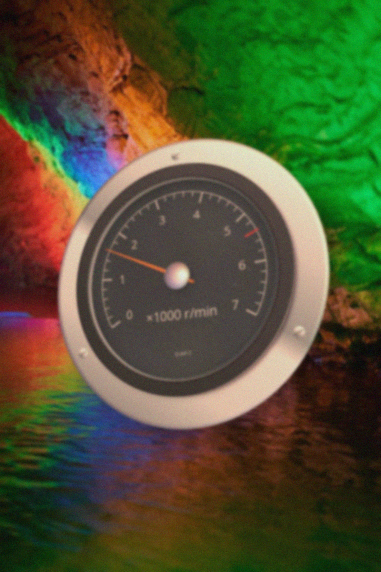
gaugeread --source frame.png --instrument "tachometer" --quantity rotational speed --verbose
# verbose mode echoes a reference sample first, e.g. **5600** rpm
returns **1600** rpm
